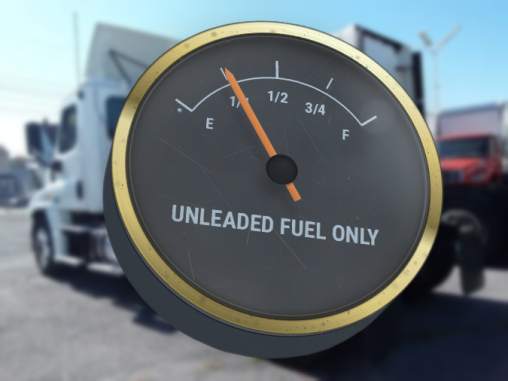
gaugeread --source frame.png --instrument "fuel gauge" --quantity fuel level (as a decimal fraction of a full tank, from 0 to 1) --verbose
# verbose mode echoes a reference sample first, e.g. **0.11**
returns **0.25**
